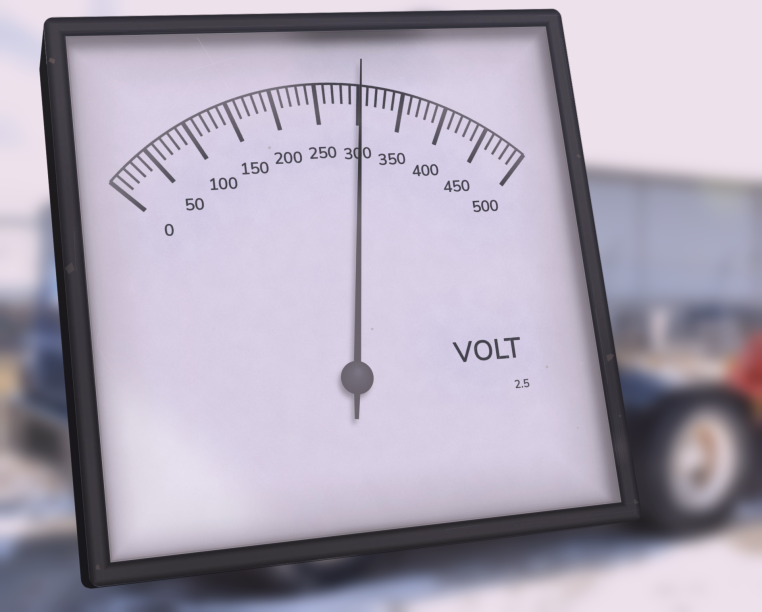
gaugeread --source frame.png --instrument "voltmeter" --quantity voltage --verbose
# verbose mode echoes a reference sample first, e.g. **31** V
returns **300** V
